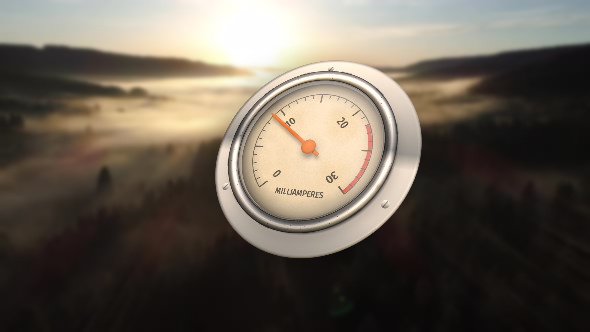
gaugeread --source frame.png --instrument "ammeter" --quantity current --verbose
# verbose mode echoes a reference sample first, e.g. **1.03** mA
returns **9** mA
